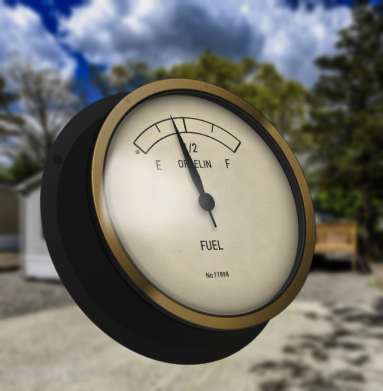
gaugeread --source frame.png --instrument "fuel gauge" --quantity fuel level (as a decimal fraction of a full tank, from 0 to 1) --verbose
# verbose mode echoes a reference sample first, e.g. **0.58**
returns **0.375**
